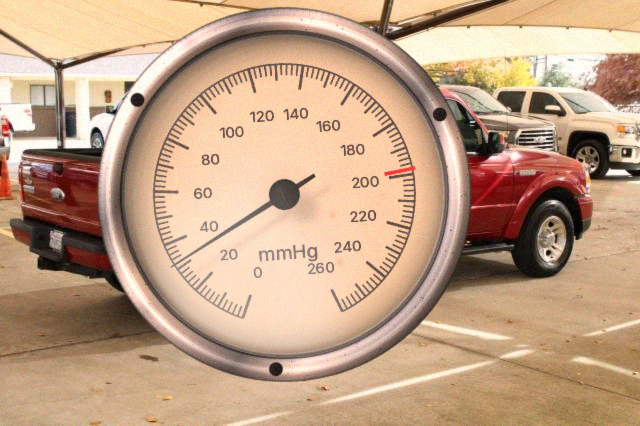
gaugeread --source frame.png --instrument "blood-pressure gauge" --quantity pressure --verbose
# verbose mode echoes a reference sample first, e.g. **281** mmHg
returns **32** mmHg
